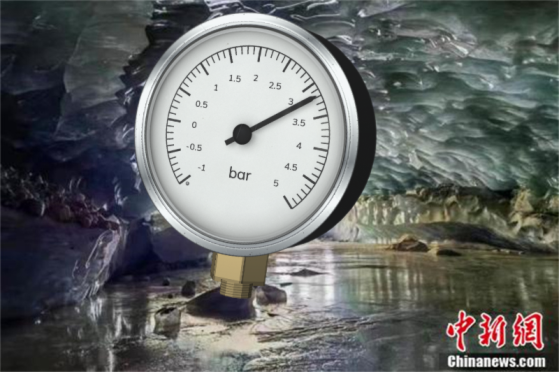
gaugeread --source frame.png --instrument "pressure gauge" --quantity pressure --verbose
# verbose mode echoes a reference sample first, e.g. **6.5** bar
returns **3.2** bar
